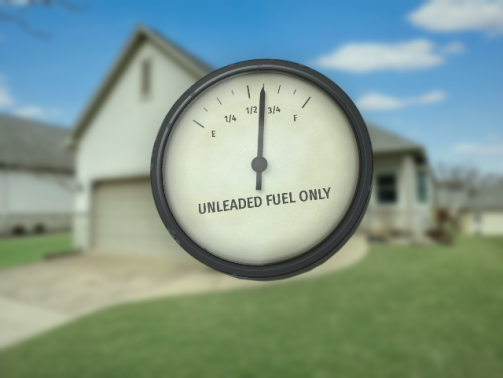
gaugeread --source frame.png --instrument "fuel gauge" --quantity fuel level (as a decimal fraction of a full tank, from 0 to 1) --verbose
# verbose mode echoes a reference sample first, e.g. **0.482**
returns **0.625**
